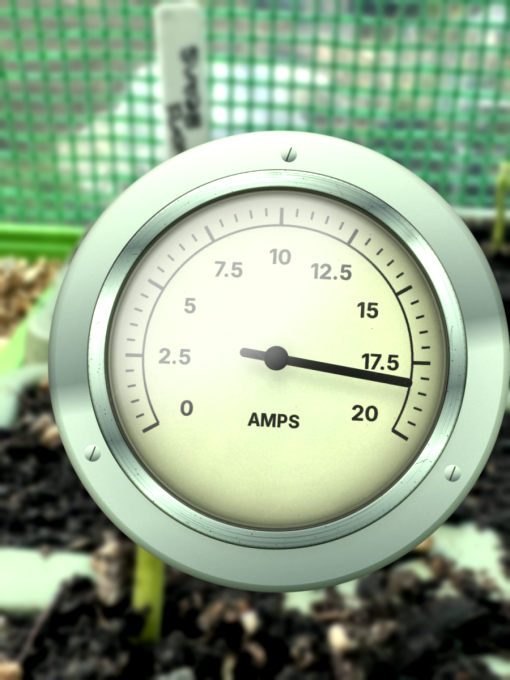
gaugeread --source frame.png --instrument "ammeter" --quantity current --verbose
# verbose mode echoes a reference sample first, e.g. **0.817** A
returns **18.25** A
